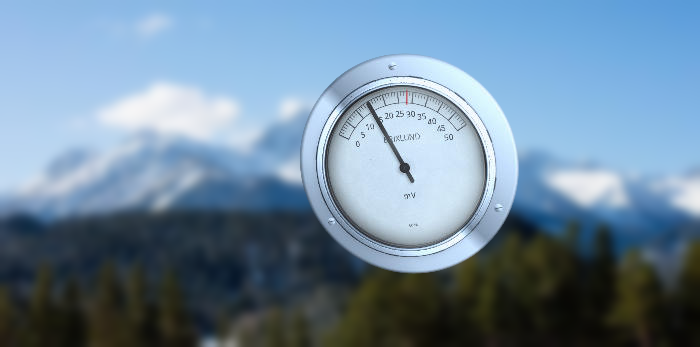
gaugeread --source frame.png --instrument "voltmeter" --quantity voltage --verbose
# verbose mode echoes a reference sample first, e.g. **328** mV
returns **15** mV
